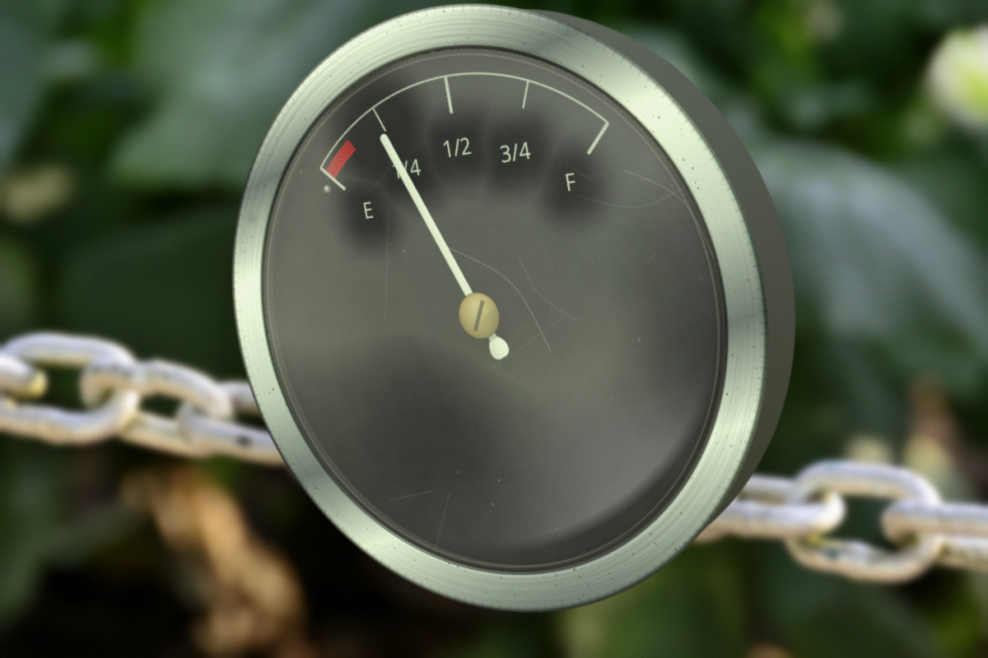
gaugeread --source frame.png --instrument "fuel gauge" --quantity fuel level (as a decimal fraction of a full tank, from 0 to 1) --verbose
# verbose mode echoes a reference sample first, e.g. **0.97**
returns **0.25**
